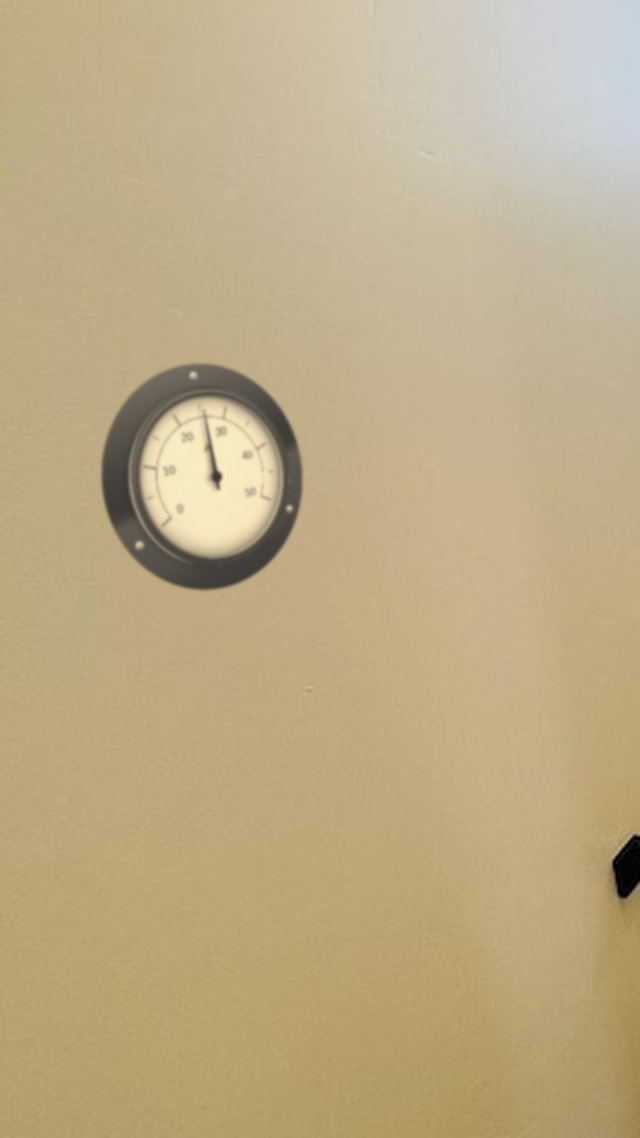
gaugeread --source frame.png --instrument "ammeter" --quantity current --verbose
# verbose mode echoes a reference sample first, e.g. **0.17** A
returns **25** A
